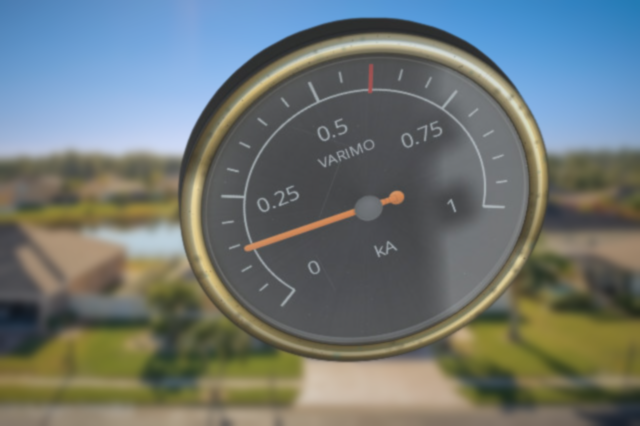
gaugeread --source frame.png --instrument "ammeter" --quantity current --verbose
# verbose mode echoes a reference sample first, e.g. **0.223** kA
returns **0.15** kA
